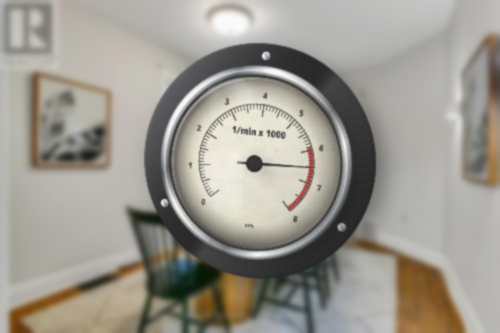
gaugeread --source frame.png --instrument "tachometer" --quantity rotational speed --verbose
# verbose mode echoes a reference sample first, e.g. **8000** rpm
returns **6500** rpm
